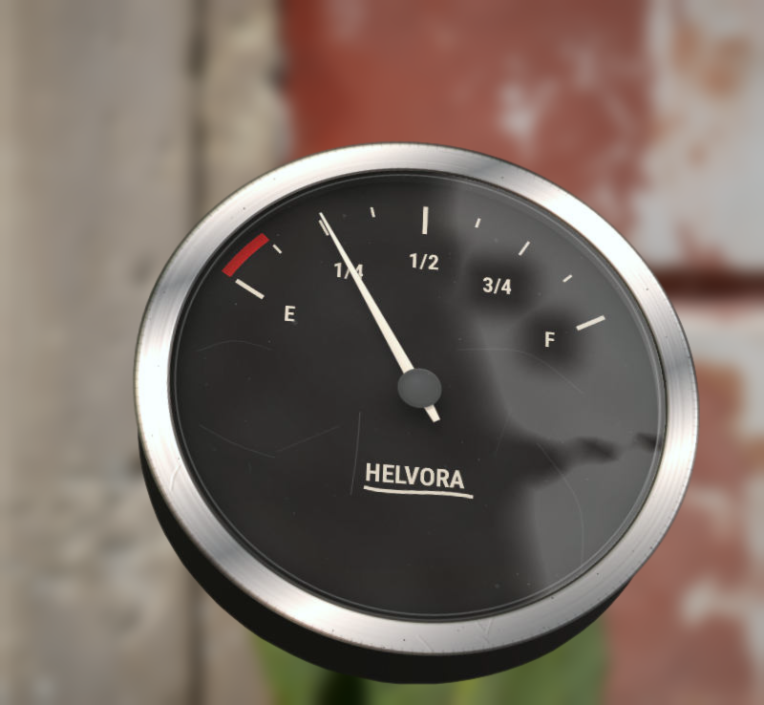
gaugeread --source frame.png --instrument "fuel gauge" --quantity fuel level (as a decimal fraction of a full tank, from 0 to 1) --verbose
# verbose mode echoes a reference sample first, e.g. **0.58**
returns **0.25**
